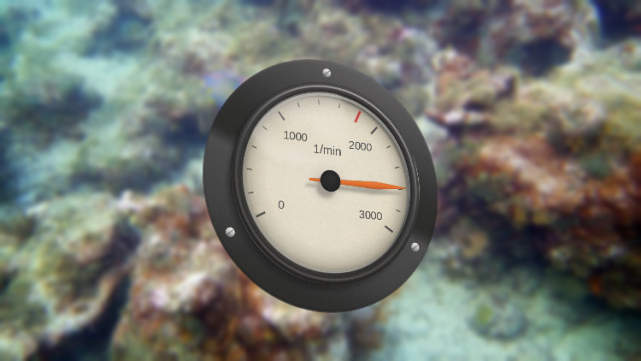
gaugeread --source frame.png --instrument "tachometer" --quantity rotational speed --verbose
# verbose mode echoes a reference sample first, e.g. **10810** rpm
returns **2600** rpm
